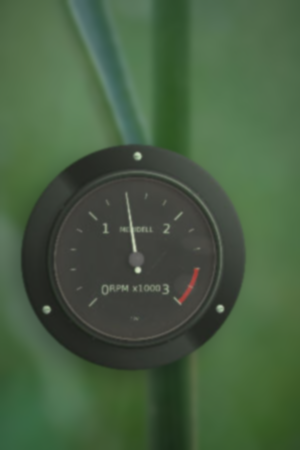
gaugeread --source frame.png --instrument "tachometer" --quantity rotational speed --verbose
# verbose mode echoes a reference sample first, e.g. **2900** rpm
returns **1400** rpm
